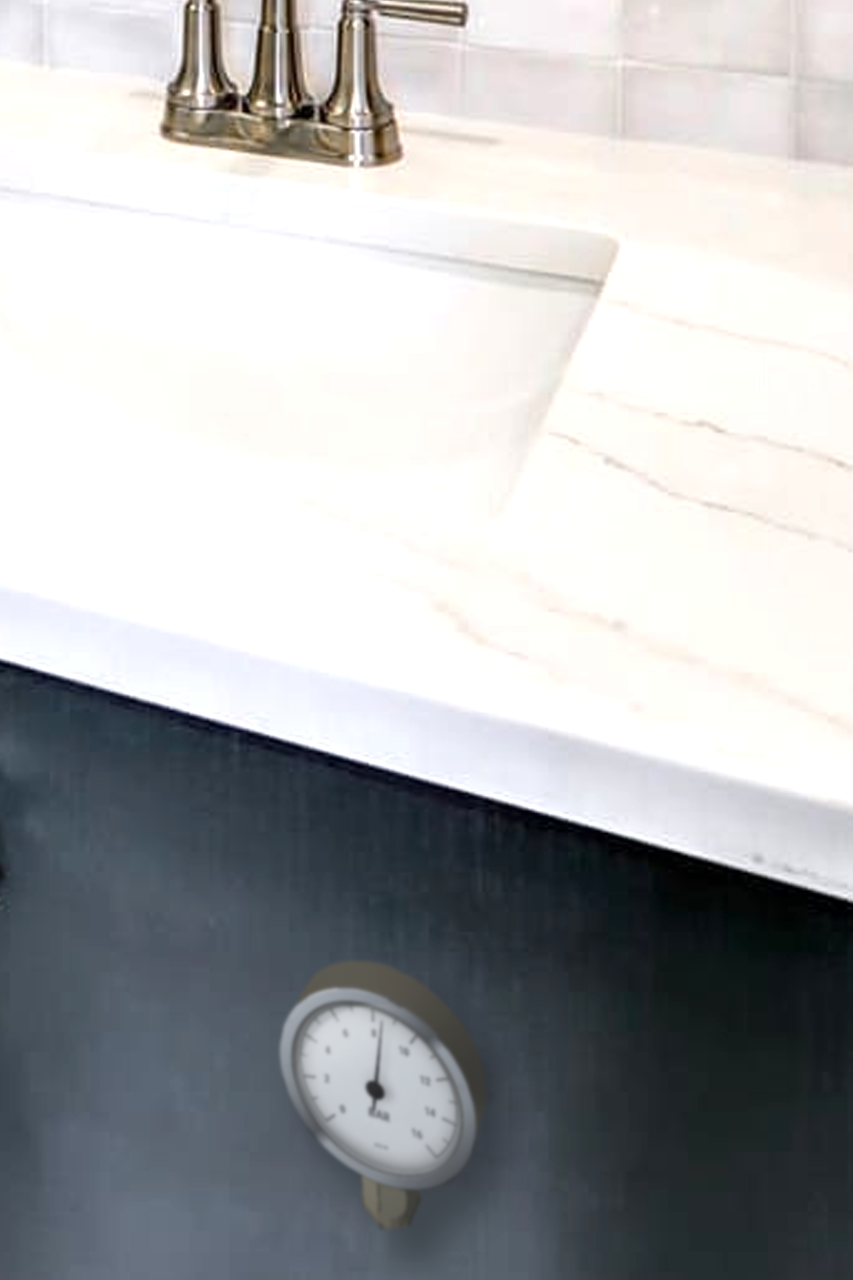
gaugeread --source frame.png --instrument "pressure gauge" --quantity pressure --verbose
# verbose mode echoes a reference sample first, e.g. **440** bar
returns **8.5** bar
